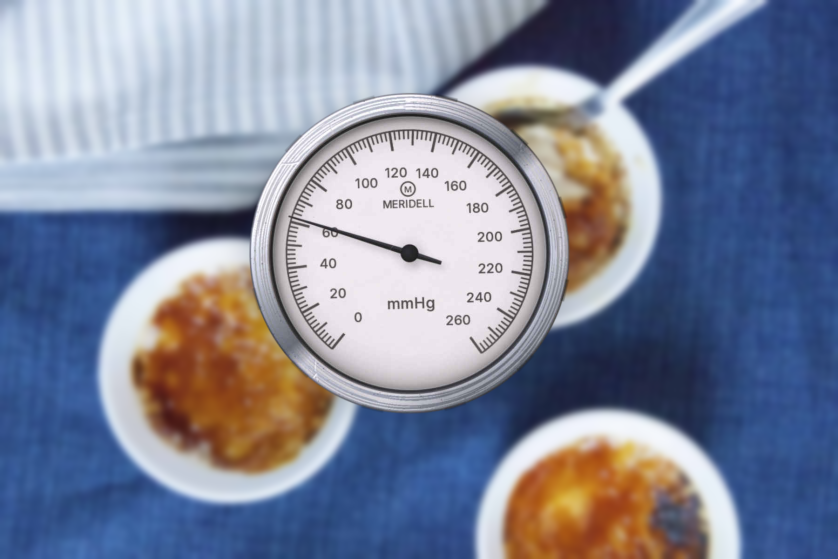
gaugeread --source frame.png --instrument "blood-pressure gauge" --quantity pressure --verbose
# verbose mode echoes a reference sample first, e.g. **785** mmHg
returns **62** mmHg
